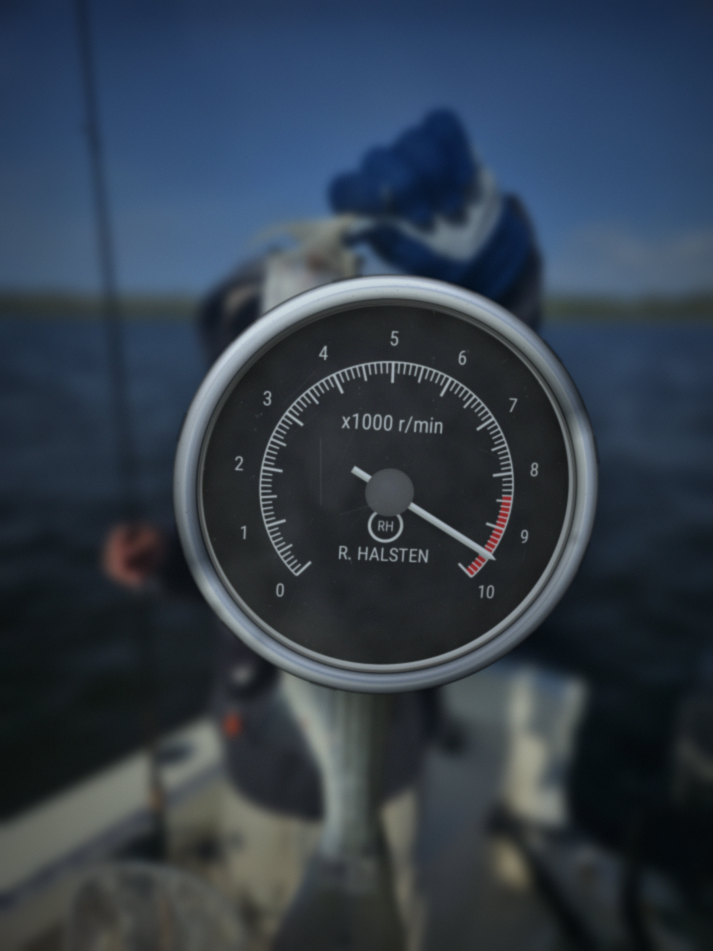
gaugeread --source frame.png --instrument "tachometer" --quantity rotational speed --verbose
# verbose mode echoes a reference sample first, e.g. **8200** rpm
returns **9500** rpm
